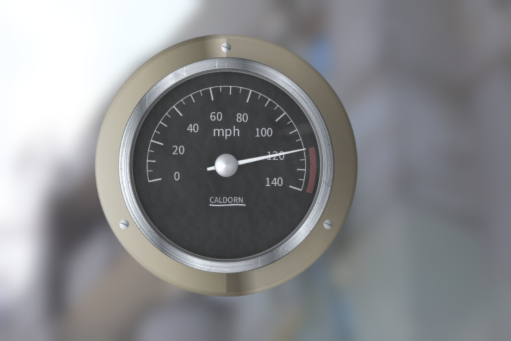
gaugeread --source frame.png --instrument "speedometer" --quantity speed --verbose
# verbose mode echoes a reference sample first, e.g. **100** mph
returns **120** mph
